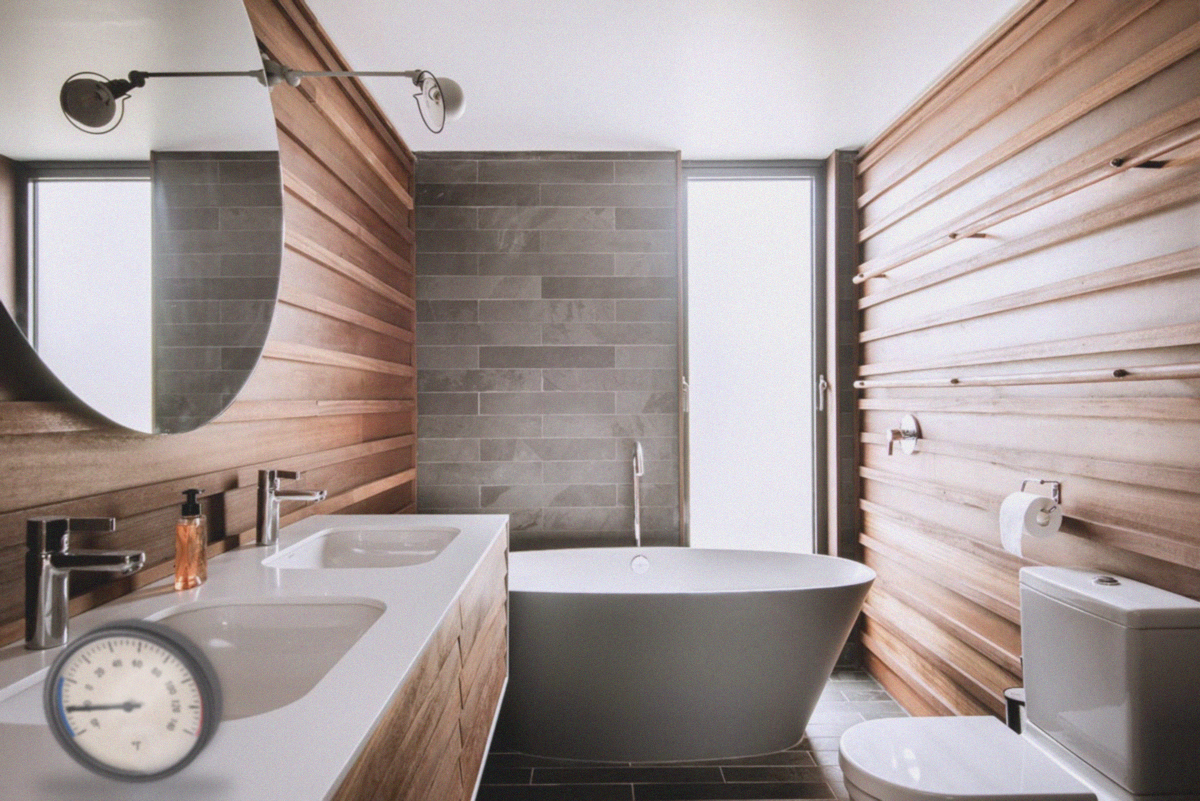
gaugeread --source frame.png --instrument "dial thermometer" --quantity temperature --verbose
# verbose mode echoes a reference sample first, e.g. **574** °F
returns **-20** °F
